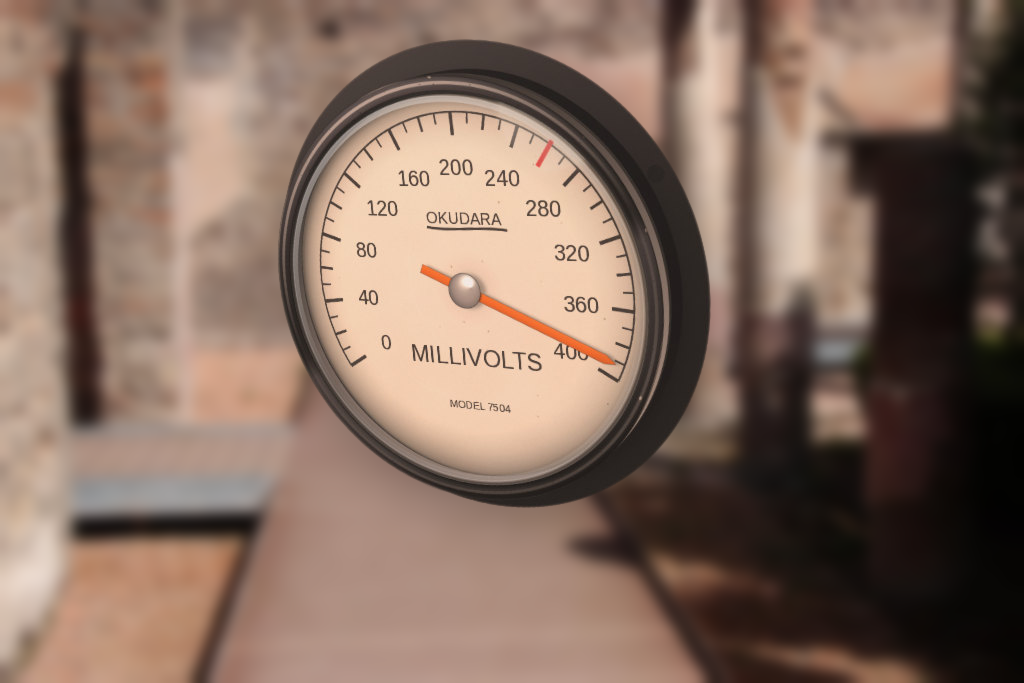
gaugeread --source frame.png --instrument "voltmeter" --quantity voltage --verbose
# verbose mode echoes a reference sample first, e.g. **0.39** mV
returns **390** mV
